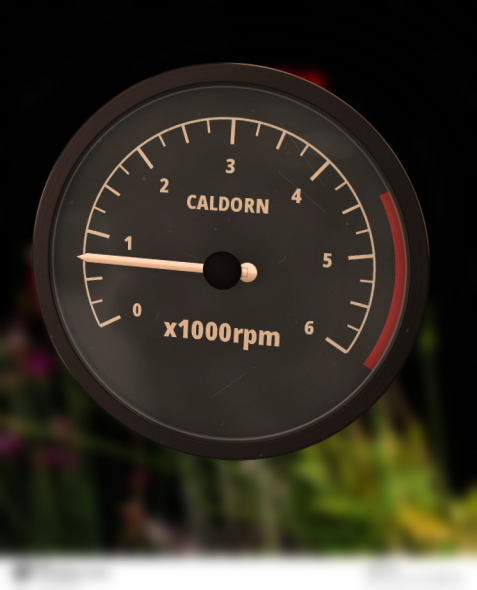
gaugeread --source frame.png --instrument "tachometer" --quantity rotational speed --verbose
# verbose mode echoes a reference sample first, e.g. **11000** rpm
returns **750** rpm
